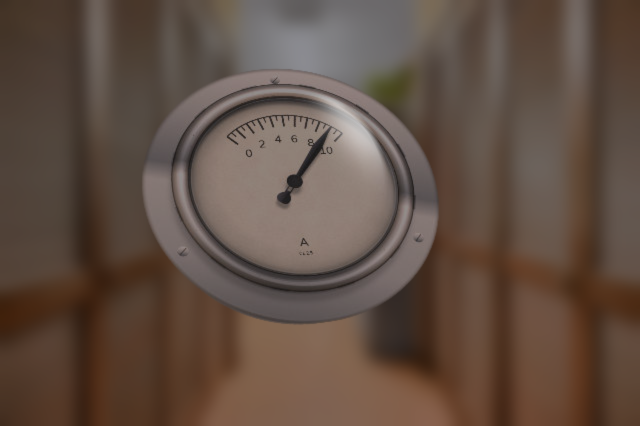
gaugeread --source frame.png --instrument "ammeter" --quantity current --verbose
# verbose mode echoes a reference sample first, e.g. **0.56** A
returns **9** A
